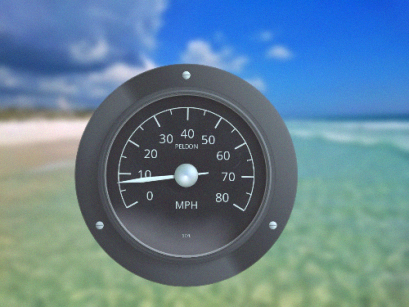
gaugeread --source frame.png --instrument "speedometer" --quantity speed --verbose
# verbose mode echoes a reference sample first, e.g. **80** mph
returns **7.5** mph
